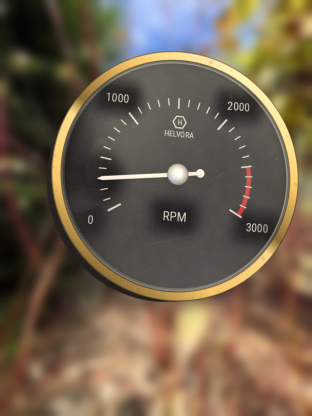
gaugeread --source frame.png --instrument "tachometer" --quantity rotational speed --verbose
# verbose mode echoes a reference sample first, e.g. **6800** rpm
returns **300** rpm
